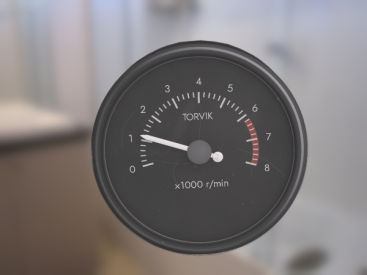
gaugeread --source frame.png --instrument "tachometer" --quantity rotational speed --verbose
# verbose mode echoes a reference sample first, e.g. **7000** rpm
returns **1200** rpm
